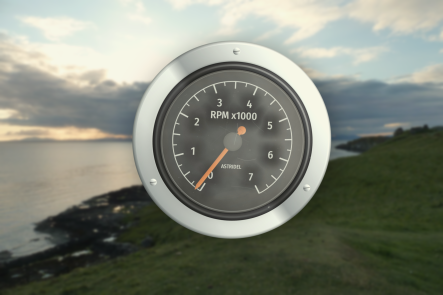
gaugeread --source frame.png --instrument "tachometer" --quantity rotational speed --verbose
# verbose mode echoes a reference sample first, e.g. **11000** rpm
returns **125** rpm
